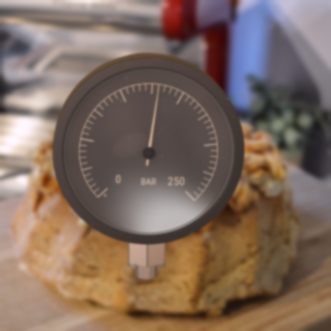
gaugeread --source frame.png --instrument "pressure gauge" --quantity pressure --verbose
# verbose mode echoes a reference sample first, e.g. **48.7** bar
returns **130** bar
